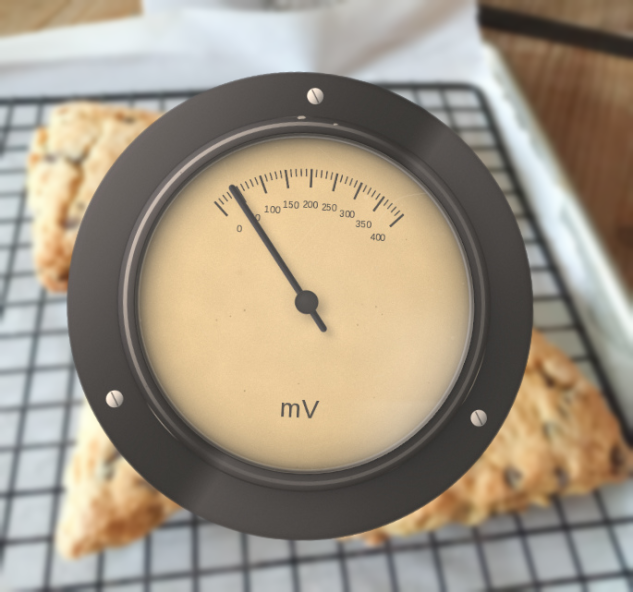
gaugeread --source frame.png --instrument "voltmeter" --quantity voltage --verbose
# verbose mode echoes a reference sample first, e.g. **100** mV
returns **40** mV
